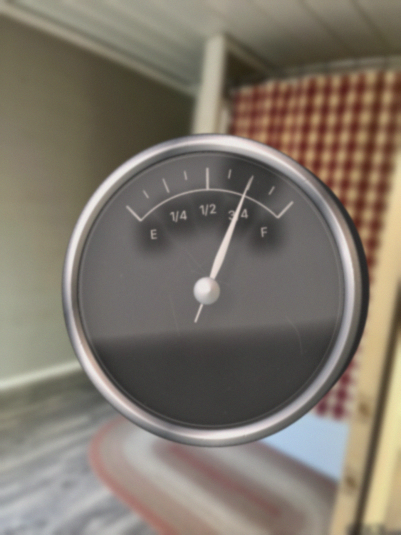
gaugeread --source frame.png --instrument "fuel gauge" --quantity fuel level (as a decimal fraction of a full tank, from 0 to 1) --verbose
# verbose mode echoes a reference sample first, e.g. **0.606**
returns **0.75**
